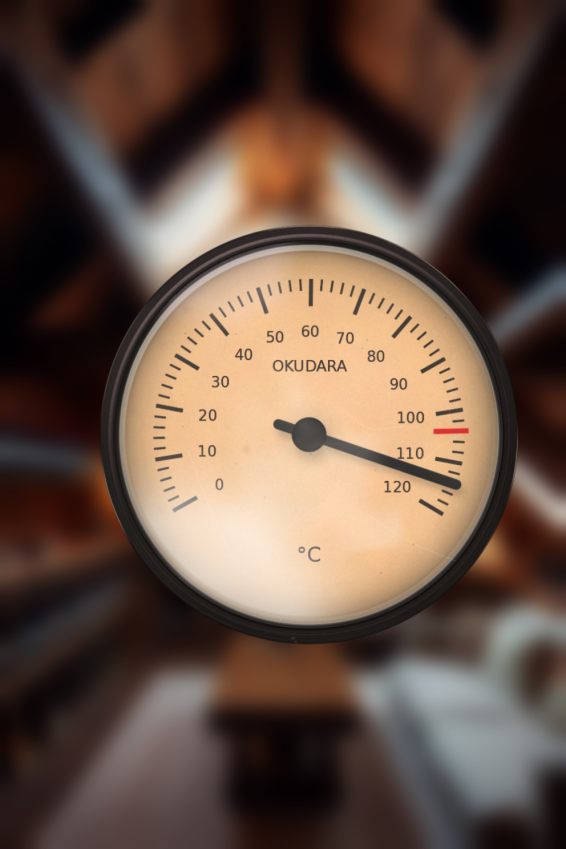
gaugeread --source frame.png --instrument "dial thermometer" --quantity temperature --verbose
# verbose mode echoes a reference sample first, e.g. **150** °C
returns **114** °C
